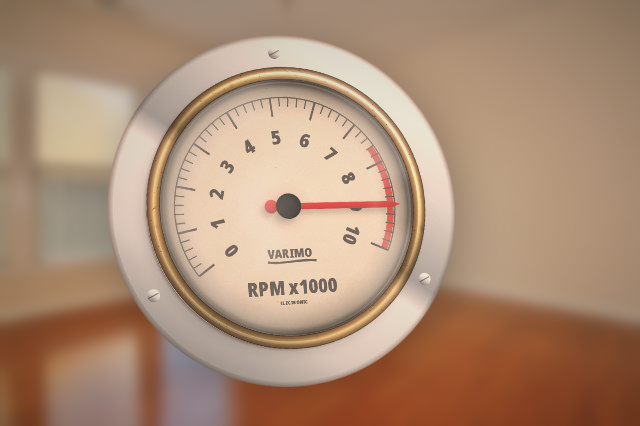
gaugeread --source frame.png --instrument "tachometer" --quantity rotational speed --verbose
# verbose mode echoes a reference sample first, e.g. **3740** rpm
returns **9000** rpm
